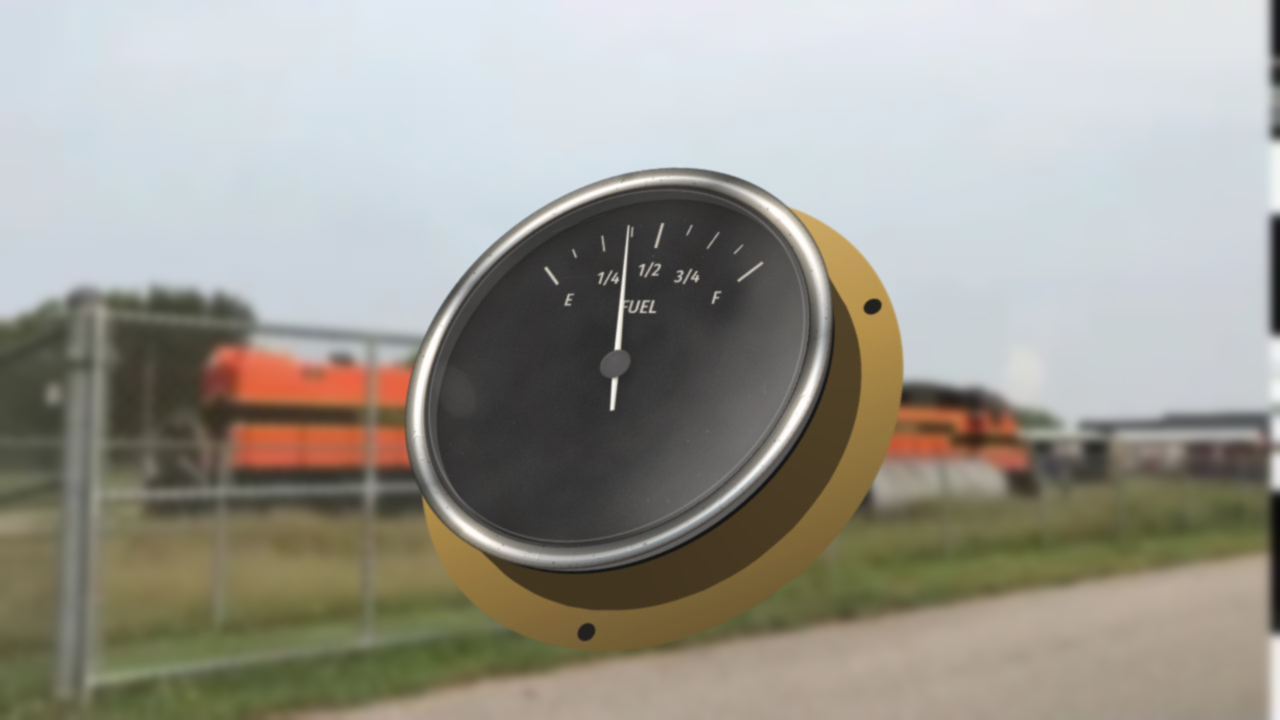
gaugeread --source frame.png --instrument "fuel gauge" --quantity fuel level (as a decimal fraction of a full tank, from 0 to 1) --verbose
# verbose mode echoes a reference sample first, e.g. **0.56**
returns **0.375**
